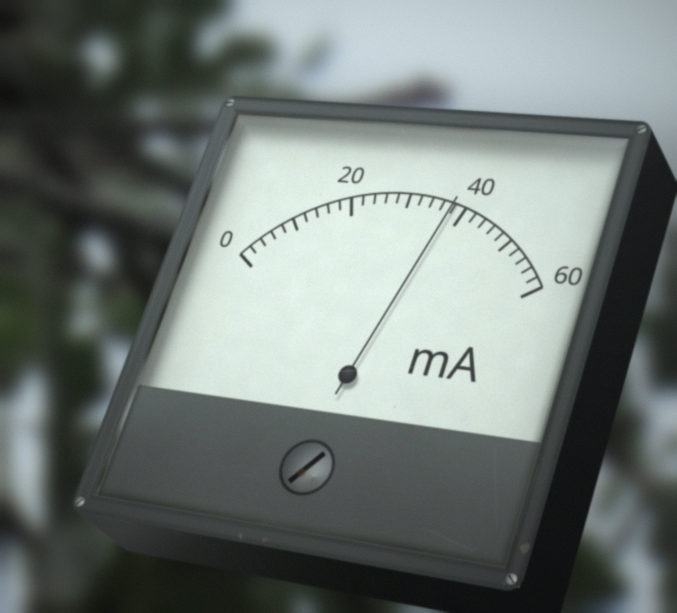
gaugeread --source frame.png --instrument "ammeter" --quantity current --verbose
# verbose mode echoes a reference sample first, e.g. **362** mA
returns **38** mA
